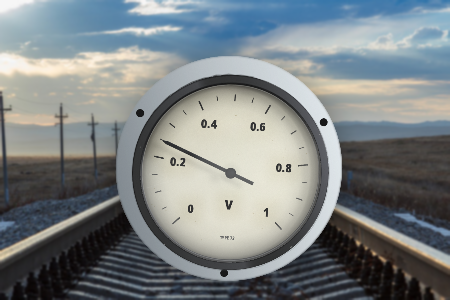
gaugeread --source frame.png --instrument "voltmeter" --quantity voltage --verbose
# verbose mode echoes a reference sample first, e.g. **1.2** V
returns **0.25** V
